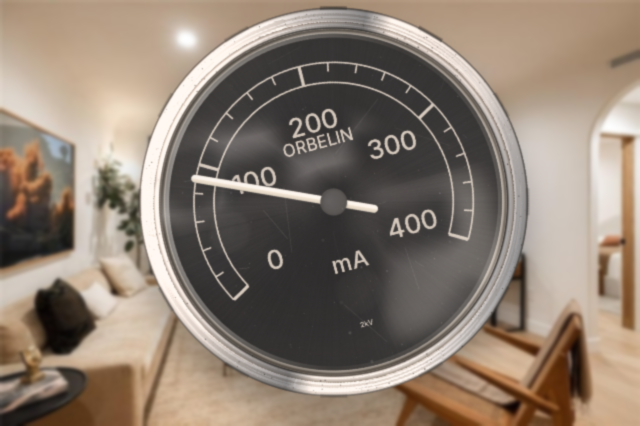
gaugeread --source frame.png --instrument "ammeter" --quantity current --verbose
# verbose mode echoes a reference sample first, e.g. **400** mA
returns **90** mA
